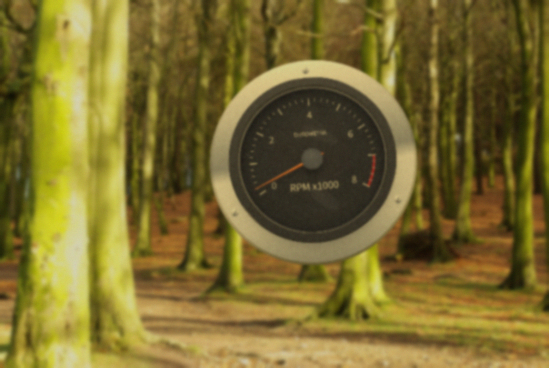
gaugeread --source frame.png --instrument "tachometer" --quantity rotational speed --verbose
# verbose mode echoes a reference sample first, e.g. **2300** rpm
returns **200** rpm
